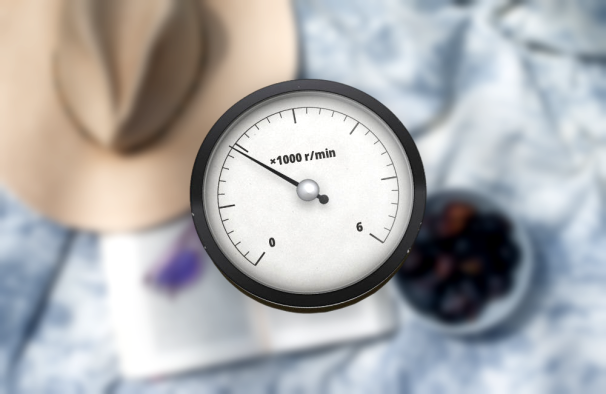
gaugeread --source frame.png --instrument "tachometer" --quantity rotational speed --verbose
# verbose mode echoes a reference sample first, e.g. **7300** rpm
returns **1900** rpm
